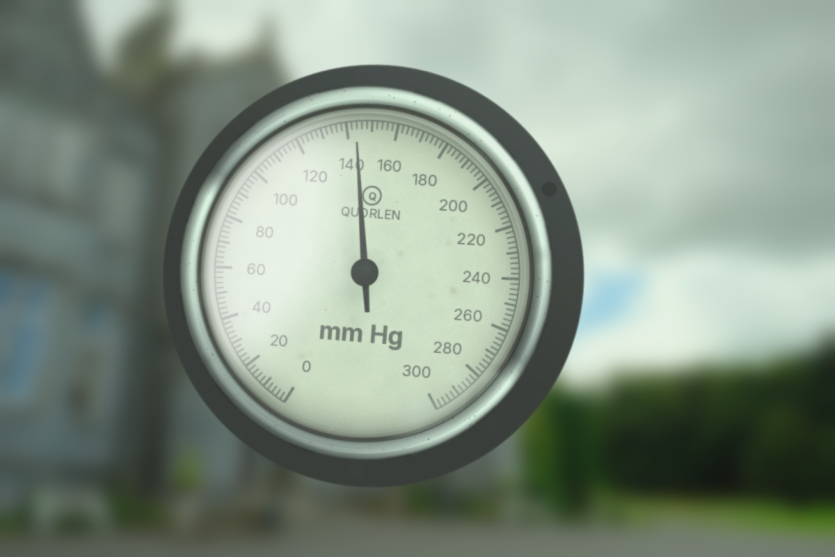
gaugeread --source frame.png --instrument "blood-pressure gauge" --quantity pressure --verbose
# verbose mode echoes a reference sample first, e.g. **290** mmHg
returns **144** mmHg
